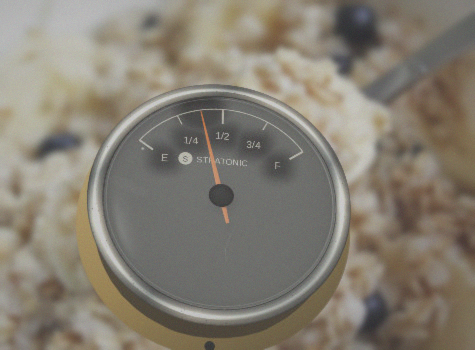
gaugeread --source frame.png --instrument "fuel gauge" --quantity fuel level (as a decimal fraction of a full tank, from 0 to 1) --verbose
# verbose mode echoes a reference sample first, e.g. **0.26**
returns **0.375**
